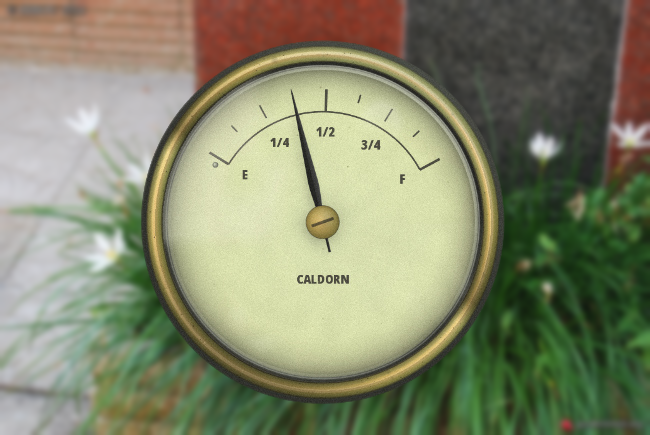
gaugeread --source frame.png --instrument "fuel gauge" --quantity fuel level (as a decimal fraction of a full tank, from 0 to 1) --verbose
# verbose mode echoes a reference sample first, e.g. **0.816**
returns **0.375**
